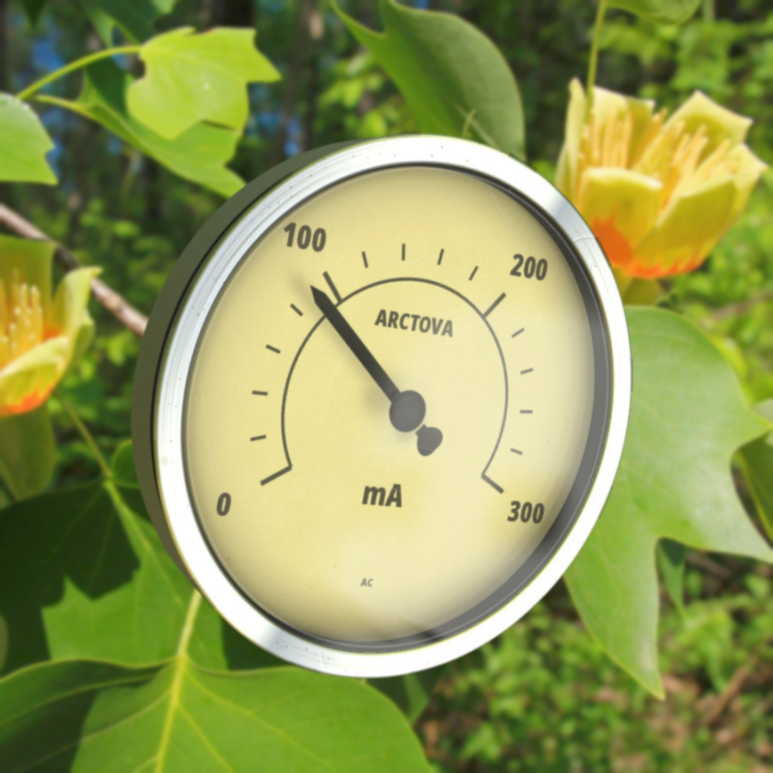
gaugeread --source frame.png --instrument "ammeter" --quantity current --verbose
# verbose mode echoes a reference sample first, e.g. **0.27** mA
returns **90** mA
